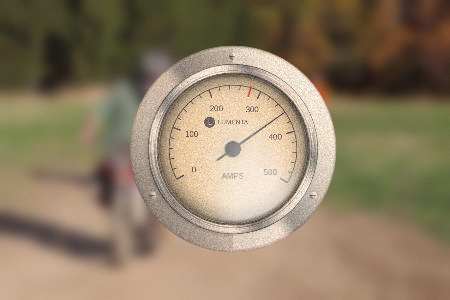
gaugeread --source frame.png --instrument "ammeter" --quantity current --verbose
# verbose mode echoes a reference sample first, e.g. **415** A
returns **360** A
